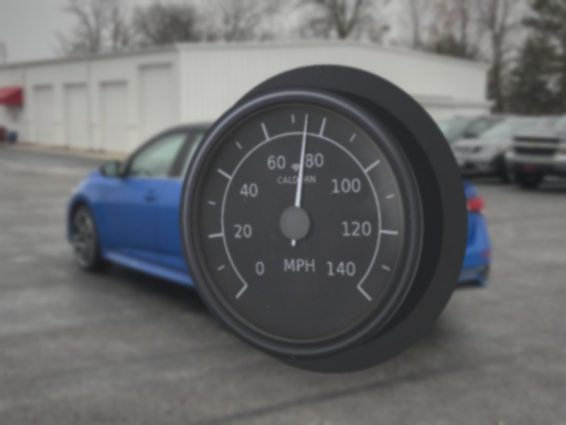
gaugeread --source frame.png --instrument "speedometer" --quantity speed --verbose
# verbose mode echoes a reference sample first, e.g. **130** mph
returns **75** mph
